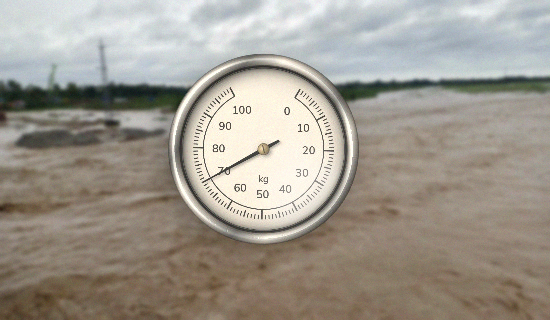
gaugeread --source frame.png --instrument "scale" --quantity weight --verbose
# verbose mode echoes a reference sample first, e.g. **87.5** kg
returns **70** kg
